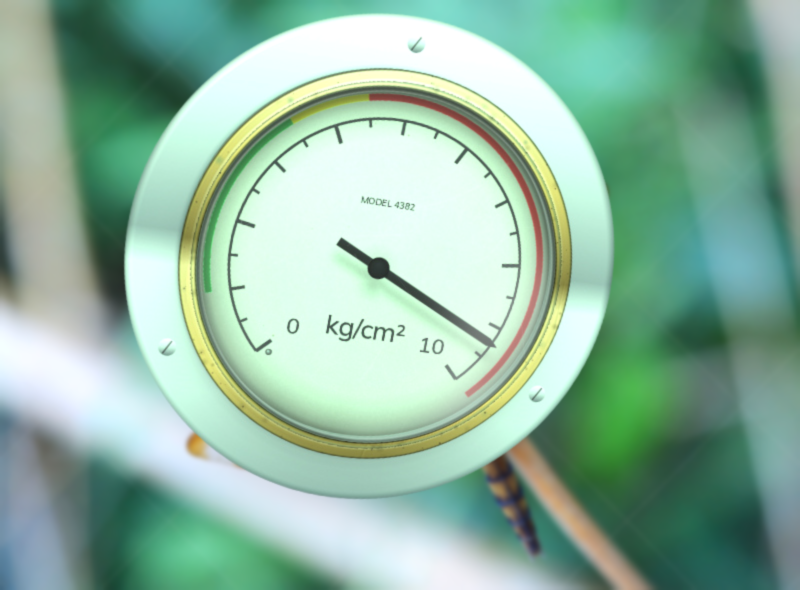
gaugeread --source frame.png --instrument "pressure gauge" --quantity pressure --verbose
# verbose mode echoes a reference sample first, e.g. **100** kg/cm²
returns **9.25** kg/cm²
